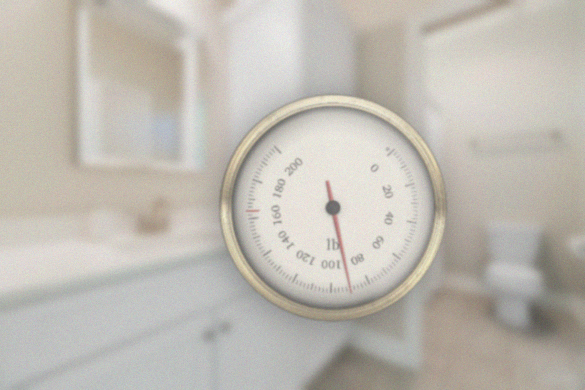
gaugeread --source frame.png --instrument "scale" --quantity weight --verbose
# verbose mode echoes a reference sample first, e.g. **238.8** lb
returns **90** lb
